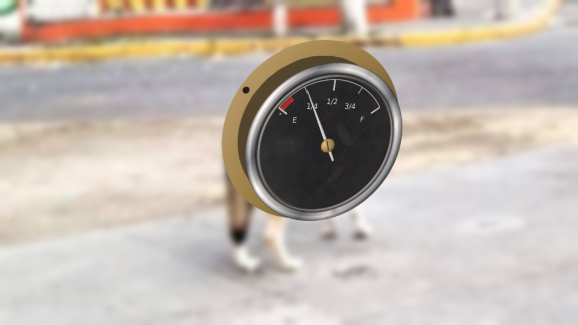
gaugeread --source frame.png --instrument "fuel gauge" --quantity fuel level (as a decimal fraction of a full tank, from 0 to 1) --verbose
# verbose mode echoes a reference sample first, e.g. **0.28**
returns **0.25**
